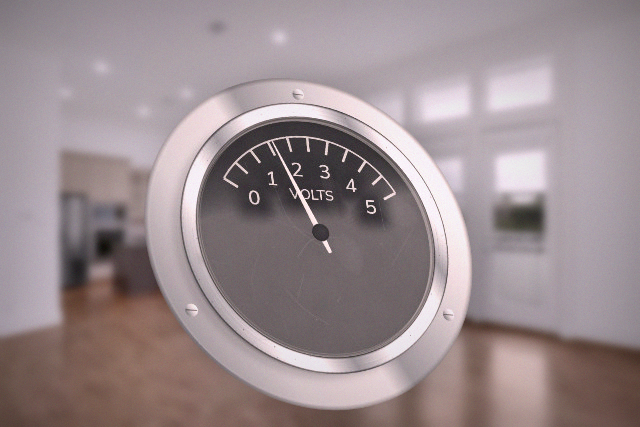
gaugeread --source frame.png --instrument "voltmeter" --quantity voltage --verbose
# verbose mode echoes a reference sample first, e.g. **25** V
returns **1.5** V
